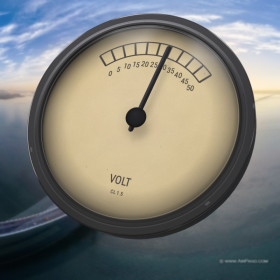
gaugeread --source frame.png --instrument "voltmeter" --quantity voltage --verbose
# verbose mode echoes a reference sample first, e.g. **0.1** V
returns **30** V
